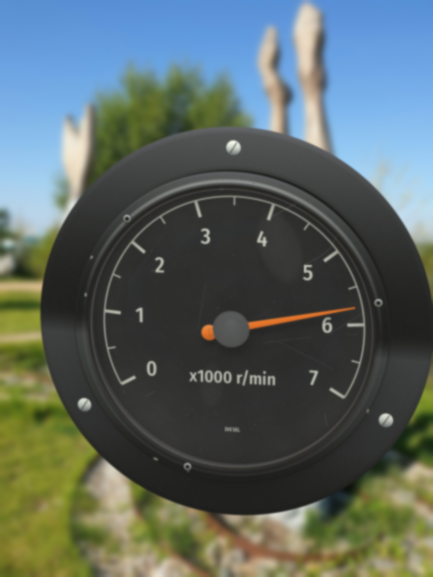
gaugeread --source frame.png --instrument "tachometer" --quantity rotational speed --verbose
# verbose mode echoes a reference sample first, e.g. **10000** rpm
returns **5750** rpm
